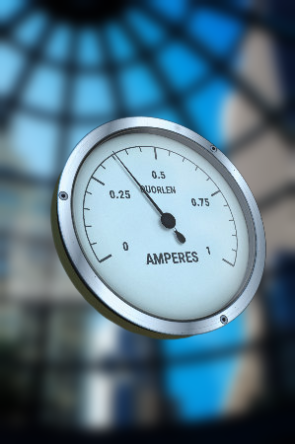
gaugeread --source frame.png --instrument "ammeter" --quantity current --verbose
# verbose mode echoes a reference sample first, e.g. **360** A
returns **0.35** A
